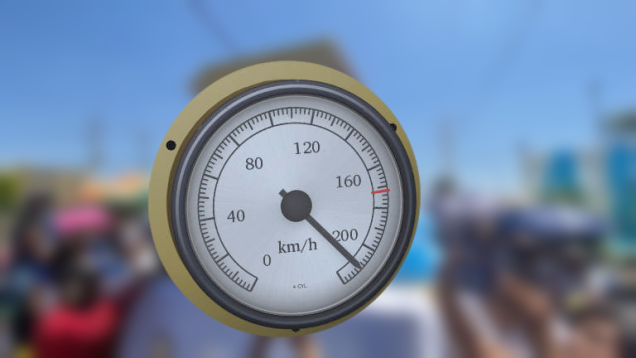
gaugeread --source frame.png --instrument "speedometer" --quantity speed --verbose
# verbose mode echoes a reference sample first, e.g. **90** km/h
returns **210** km/h
